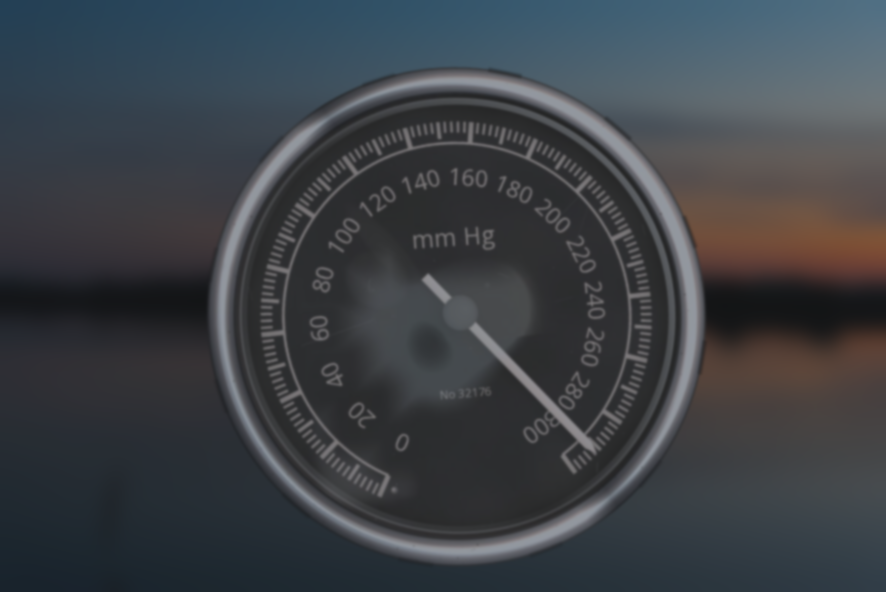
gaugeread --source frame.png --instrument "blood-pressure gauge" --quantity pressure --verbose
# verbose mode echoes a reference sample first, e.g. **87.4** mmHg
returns **292** mmHg
